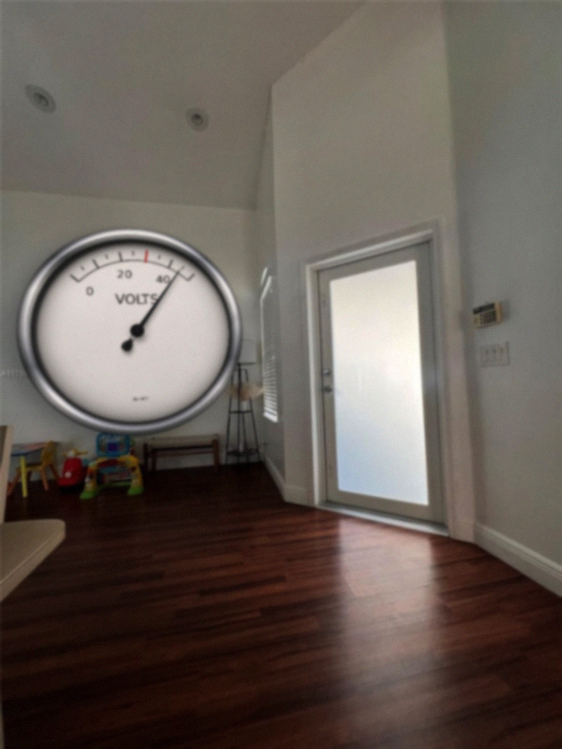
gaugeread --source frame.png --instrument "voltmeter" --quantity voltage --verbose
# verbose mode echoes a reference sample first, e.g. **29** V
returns **45** V
